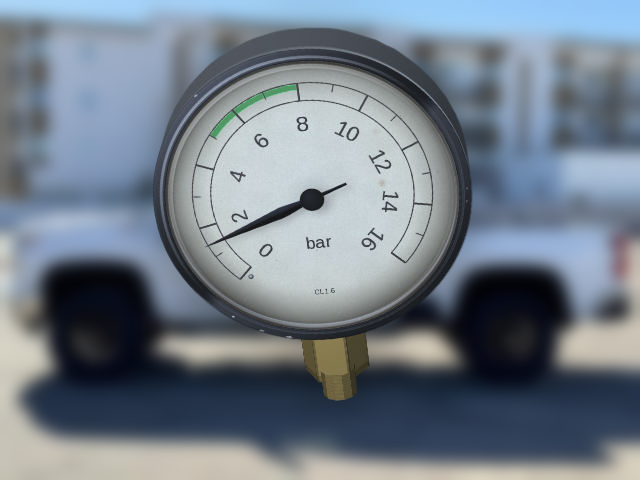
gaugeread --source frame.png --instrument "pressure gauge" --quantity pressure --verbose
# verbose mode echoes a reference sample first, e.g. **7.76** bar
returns **1.5** bar
